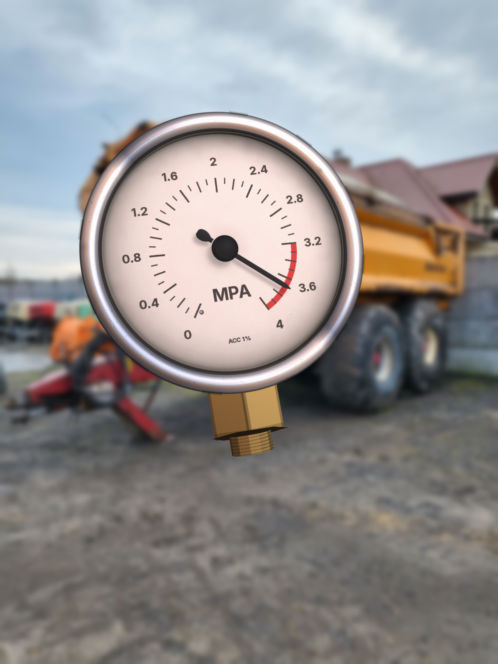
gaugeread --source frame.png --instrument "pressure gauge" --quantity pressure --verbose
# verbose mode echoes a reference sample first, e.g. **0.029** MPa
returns **3.7** MPa
